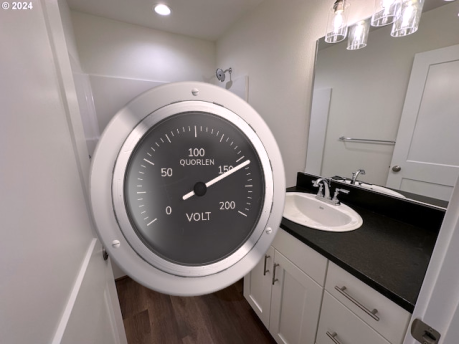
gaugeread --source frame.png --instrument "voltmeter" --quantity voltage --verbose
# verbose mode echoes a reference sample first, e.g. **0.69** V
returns **155** V
